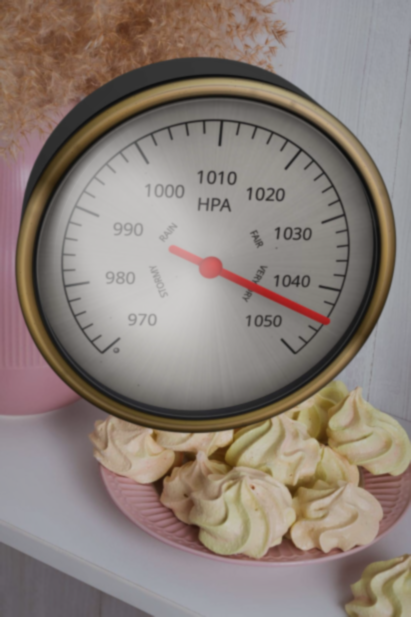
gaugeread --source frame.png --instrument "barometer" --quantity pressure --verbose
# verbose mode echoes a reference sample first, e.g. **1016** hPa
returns **1044** hPa
